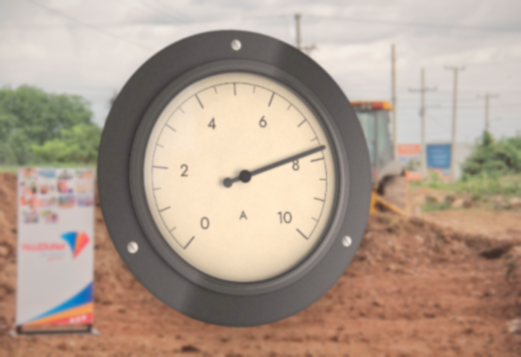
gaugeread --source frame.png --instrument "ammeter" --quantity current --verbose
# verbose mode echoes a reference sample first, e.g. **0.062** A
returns **7.75** A
